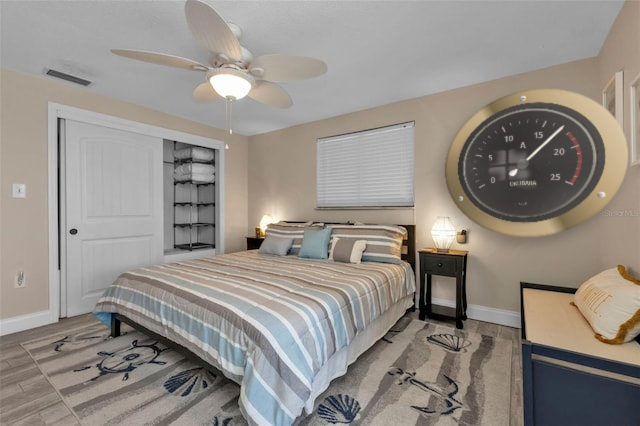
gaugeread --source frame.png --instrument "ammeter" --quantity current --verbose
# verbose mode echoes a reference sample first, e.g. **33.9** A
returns **17** A
